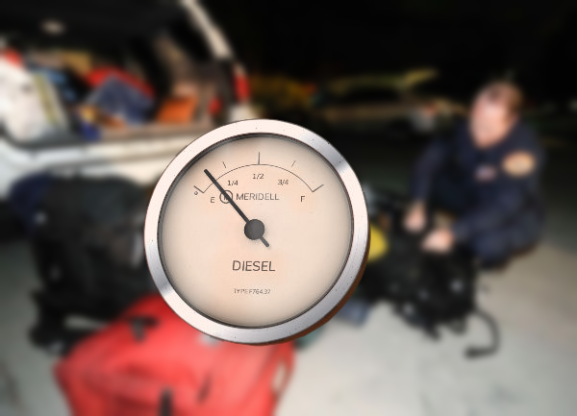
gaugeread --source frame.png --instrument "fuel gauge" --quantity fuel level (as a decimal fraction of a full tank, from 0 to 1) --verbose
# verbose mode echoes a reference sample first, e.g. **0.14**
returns **0.125**
